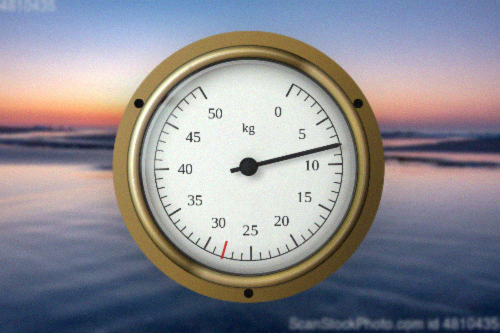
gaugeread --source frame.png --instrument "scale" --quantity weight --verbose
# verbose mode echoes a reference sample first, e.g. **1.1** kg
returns **8** kg
